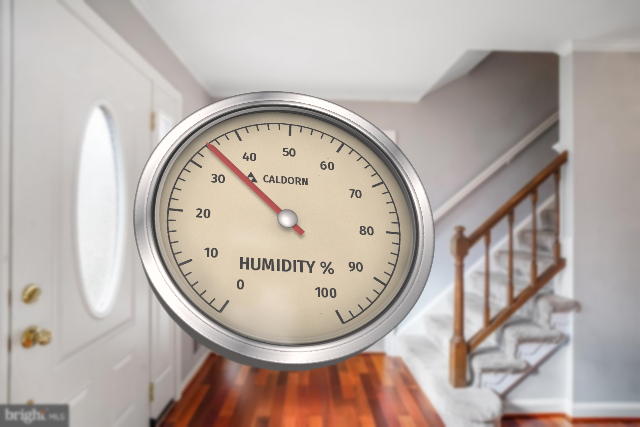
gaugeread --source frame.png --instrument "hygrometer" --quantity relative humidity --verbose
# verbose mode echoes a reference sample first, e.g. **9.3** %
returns **34** %
